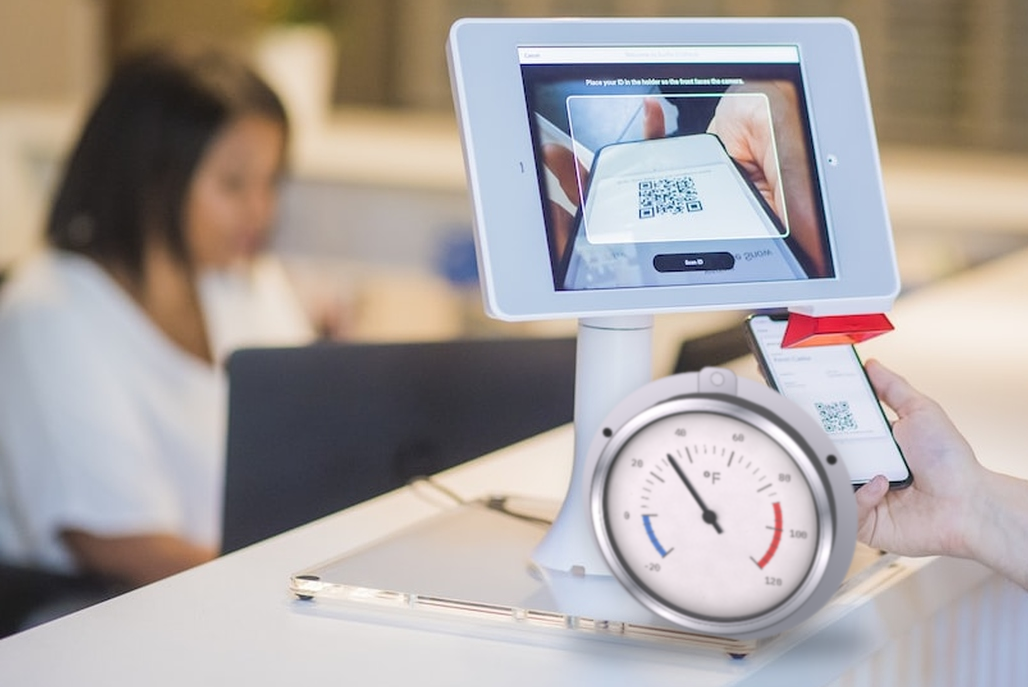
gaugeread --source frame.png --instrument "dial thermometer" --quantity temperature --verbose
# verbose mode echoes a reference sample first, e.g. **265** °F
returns **32** °F
